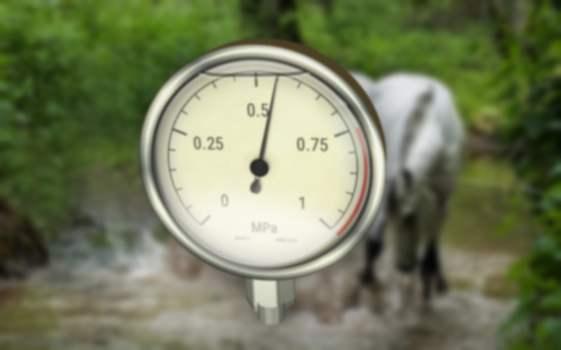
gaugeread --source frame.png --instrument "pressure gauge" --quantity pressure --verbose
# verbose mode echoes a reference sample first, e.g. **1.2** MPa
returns **0.55** MPa
